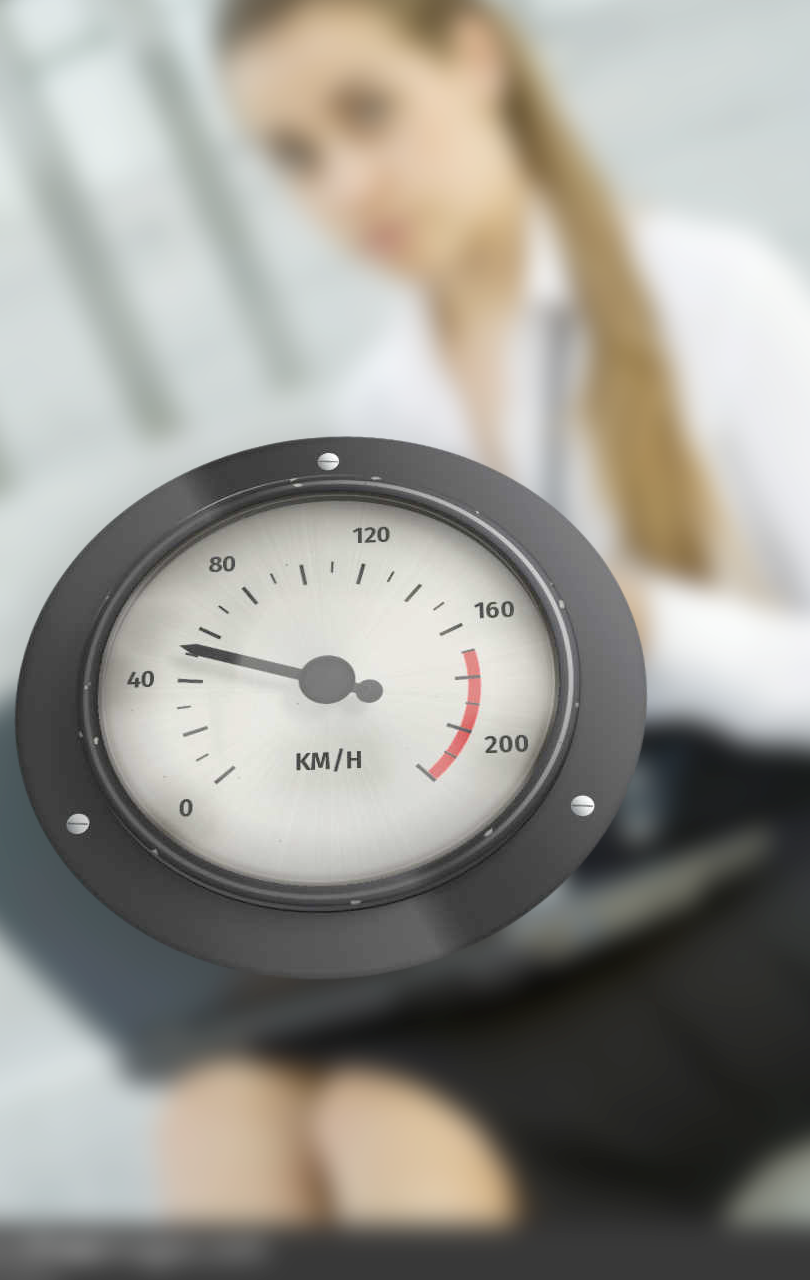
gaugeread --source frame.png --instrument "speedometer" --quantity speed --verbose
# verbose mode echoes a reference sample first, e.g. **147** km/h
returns **50** km/h
